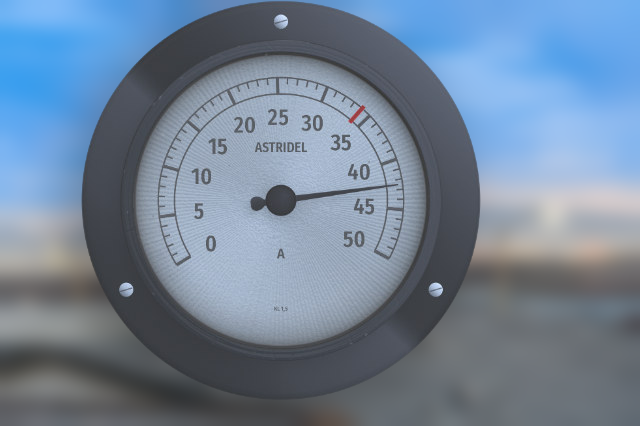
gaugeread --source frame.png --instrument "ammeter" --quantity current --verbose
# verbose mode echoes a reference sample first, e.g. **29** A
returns **42.5** A
